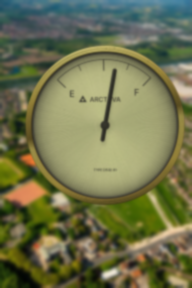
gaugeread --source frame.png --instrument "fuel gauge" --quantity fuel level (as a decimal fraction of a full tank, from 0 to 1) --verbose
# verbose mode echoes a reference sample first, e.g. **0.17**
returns **0.625**
